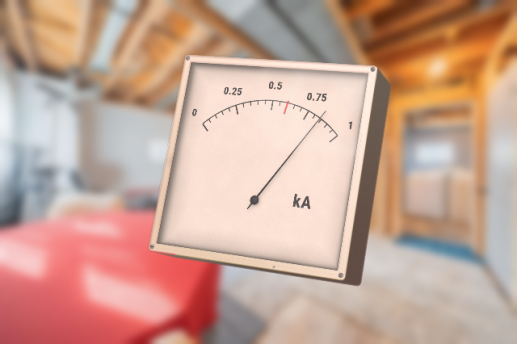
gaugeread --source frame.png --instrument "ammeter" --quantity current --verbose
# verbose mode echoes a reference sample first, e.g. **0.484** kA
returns **0.85** kA
